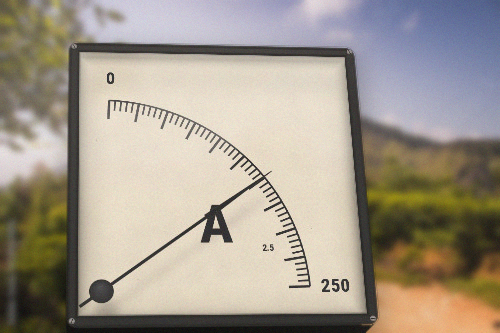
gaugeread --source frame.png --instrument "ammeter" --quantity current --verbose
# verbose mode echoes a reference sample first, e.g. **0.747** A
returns **150** A
